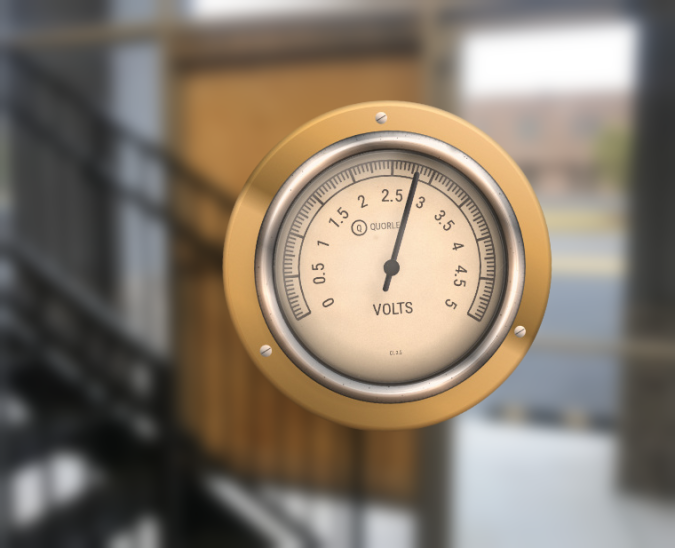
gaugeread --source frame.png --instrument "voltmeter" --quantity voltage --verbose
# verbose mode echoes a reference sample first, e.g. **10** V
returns **2.8** V
